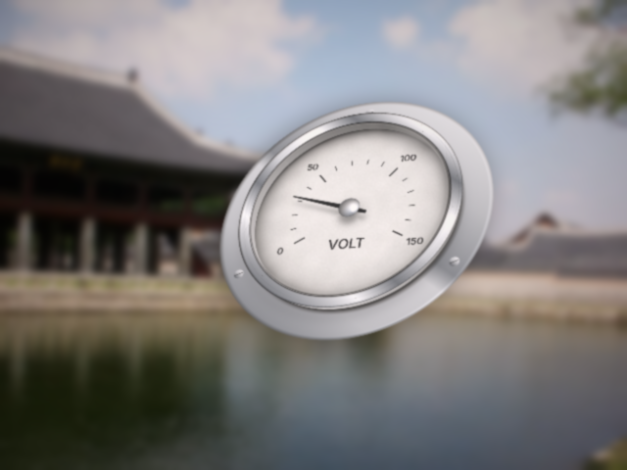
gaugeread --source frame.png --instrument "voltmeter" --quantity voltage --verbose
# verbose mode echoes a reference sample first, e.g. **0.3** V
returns **30** V
